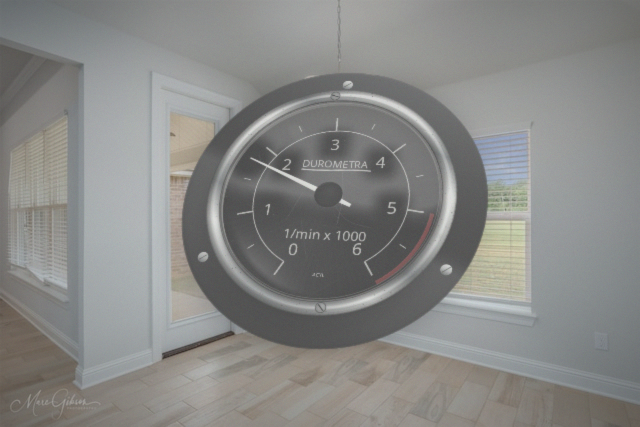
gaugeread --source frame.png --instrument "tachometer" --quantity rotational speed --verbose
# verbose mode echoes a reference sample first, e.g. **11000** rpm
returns **1750** rpm
